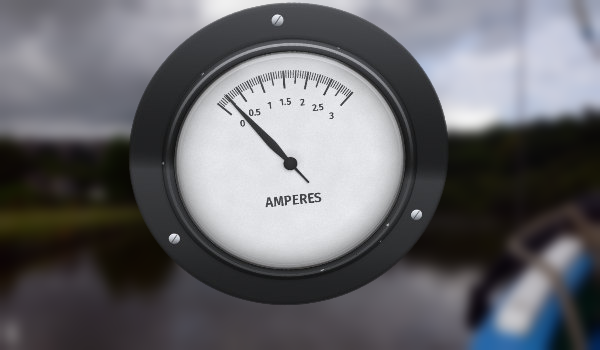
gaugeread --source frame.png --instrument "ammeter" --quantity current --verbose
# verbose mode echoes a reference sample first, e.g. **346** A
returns **0.25** A
